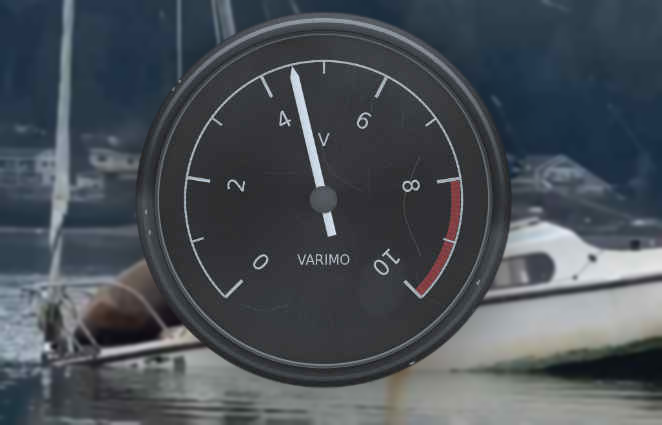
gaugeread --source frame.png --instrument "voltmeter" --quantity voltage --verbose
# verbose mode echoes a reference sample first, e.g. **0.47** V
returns **4.5** V
